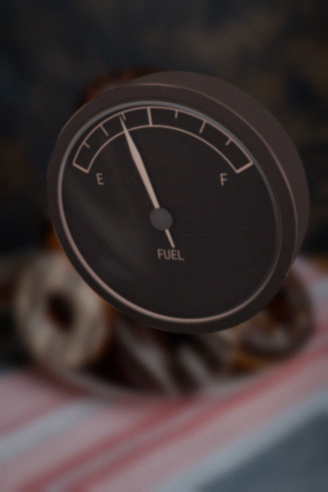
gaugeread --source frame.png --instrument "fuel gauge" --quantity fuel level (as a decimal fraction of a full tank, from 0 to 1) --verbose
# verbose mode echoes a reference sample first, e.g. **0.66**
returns **0.375**
